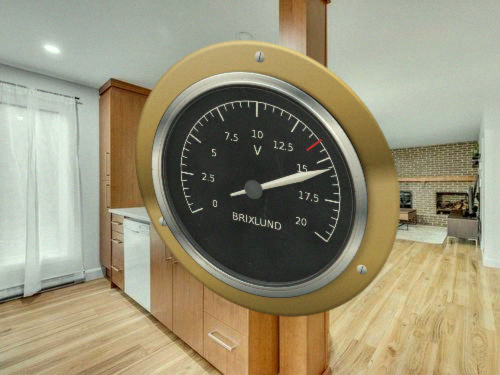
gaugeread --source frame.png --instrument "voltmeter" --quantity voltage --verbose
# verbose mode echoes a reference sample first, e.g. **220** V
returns **15.5** V
